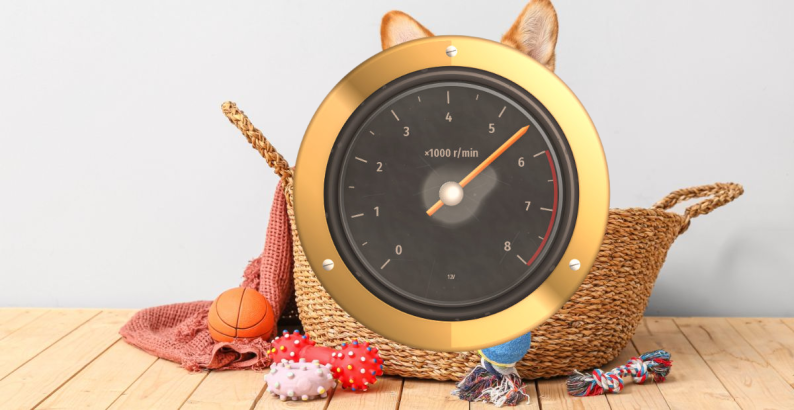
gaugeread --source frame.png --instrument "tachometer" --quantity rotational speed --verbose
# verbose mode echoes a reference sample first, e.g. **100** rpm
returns **5500** rpm
